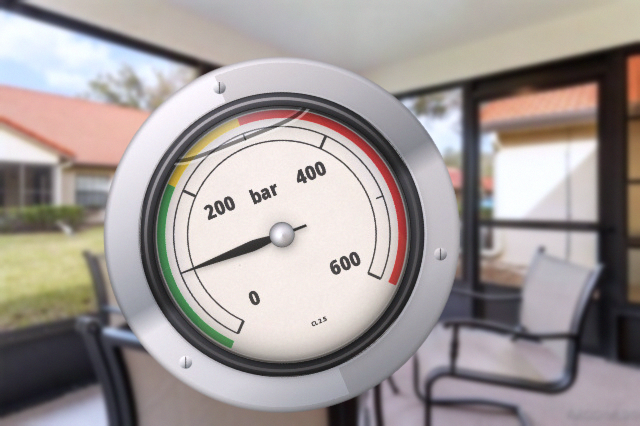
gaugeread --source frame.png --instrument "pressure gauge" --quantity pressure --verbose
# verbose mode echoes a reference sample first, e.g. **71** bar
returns **100** bar
